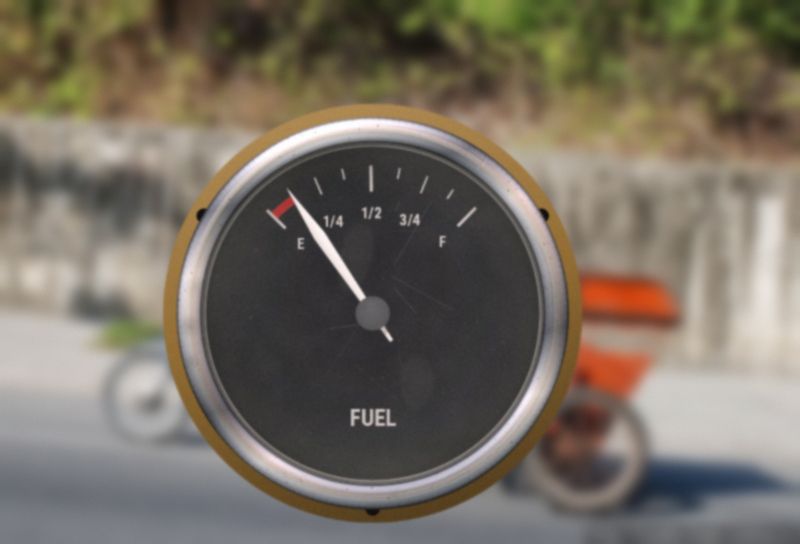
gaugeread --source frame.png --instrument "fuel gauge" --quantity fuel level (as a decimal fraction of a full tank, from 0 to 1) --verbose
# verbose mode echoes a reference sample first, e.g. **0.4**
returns **0.125**
